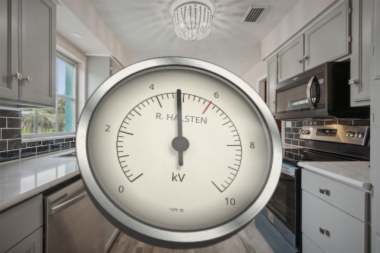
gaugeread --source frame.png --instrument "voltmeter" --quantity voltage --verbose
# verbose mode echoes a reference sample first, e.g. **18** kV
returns **4.8** kV
